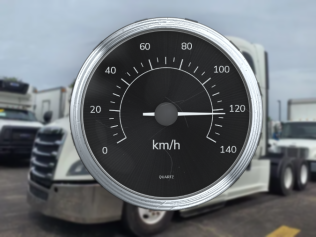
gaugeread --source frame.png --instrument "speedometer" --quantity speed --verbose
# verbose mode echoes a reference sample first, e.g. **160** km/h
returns **122.5** km/h
